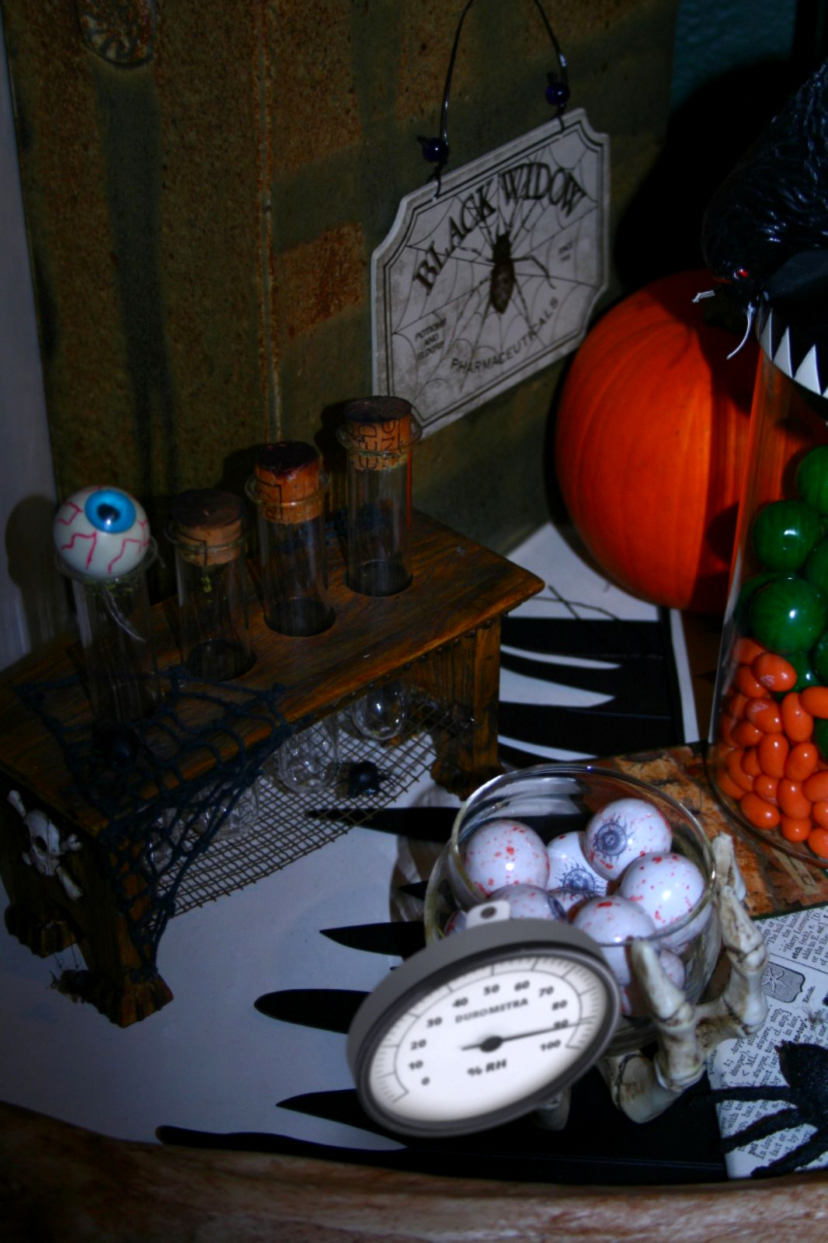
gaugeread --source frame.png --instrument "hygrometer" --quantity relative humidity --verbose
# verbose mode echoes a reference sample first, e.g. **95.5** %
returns **90** %
